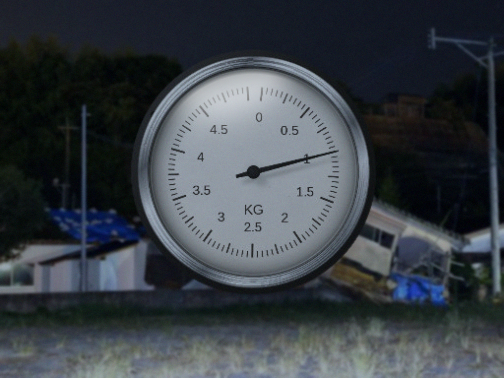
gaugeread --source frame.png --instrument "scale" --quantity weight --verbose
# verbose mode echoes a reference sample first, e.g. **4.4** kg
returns **1** kg
